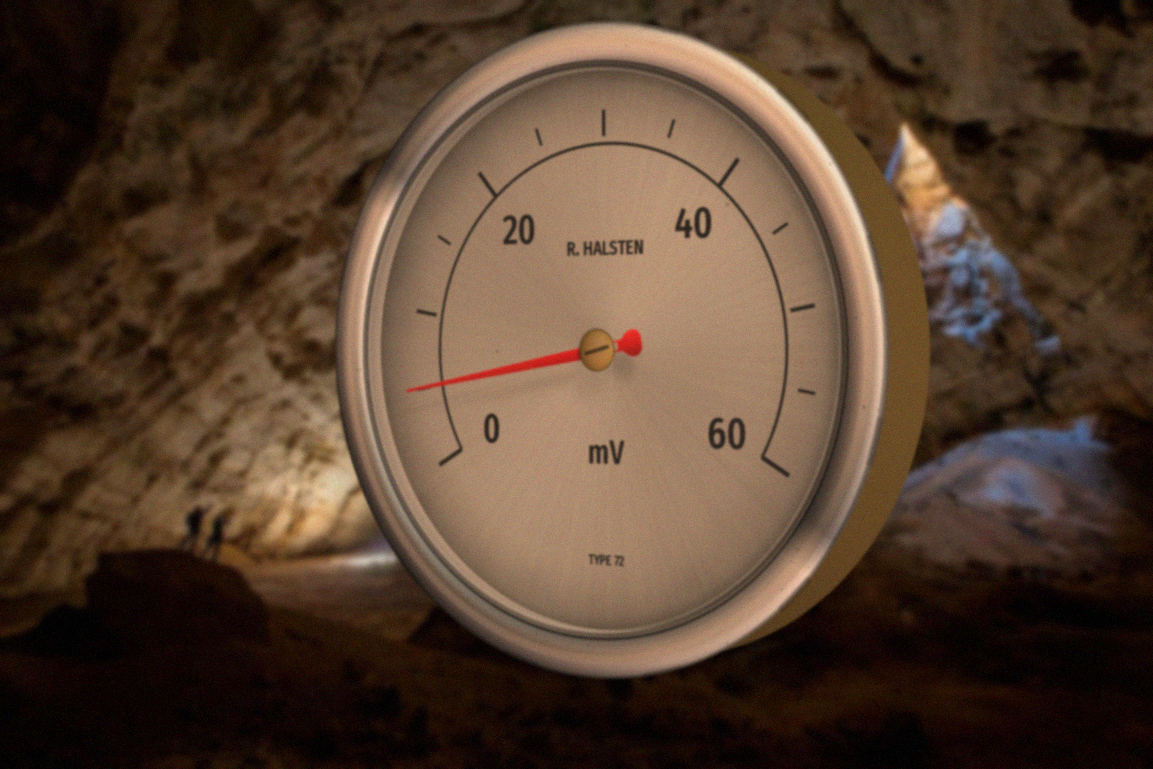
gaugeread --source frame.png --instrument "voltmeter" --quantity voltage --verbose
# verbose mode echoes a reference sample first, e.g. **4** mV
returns **5** mV
